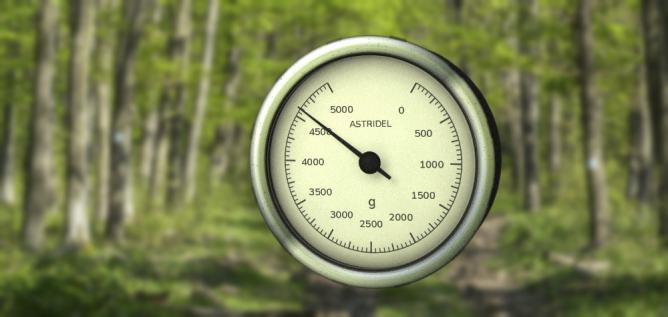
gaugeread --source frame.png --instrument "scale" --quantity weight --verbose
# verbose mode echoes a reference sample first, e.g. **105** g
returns **4600** g
